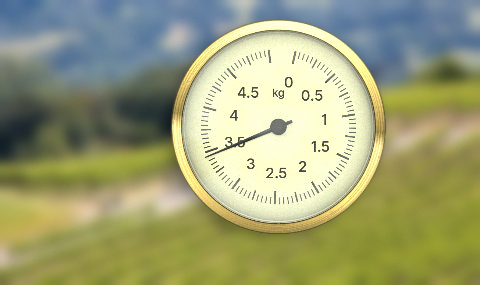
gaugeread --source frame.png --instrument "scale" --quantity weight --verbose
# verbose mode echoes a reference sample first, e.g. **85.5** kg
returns **3.45** kg
